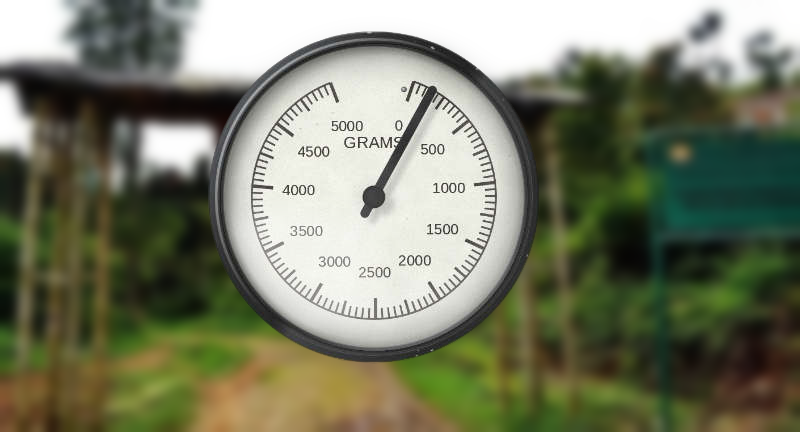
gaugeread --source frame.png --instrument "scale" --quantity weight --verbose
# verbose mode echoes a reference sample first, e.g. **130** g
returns **150** g
